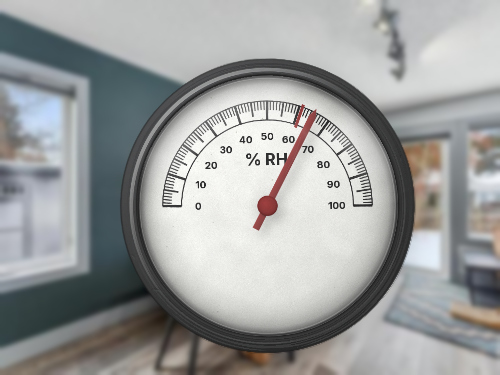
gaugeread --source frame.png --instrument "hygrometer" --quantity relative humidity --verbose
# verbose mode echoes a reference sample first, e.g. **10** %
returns **65** %
